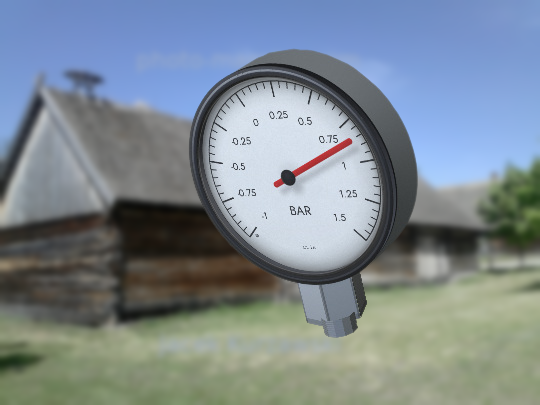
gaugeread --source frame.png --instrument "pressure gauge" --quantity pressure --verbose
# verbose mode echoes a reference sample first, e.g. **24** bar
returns **0.85** bar
